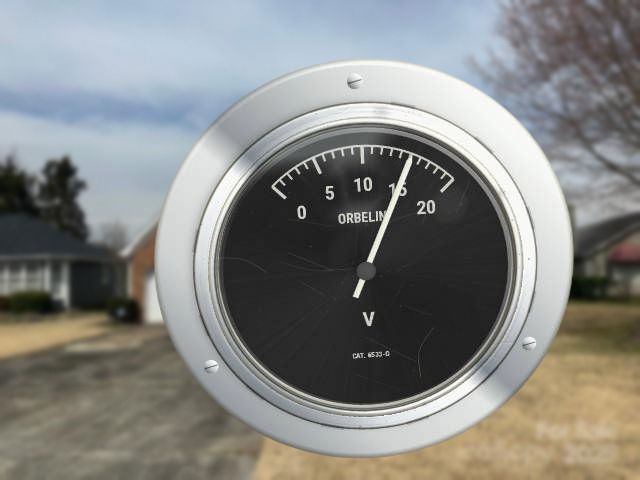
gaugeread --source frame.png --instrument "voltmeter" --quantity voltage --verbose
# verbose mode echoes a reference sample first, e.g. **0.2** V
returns **15** V
